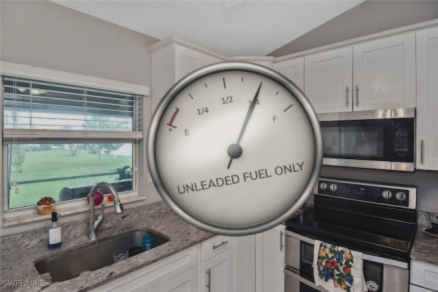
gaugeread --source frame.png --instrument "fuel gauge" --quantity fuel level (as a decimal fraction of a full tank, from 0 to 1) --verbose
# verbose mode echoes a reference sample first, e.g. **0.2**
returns **0.75**
